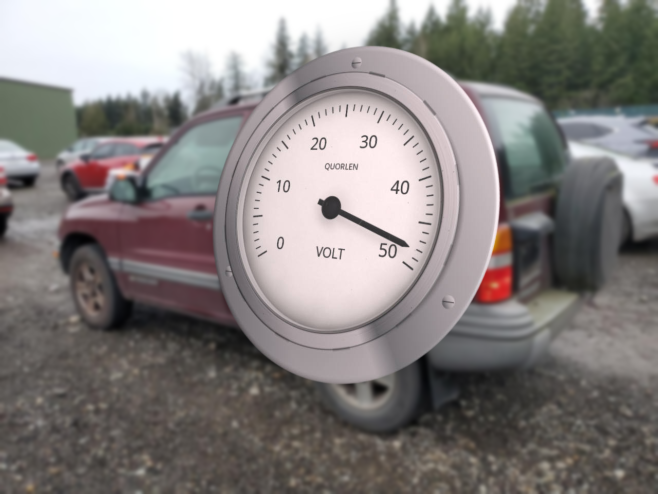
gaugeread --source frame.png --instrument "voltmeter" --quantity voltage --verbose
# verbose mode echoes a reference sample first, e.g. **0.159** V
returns **48** V
